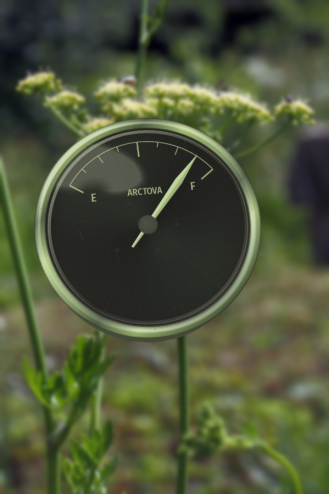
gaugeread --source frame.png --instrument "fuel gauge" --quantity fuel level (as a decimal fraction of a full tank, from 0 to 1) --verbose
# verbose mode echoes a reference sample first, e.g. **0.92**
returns **0.875**
